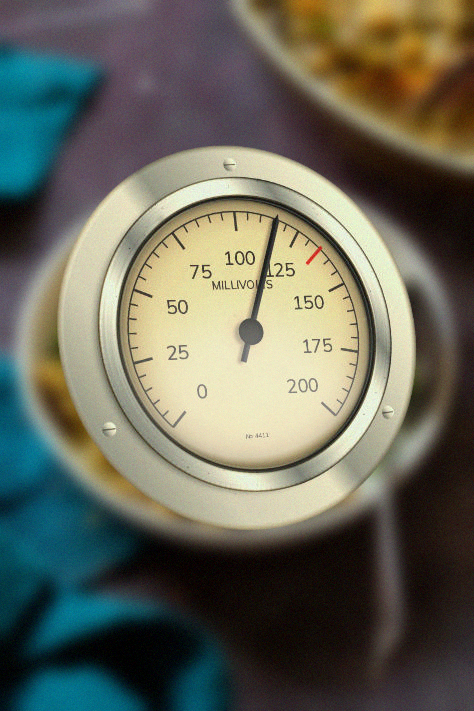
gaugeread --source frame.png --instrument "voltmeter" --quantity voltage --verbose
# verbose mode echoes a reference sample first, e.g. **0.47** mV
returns **115** mV
